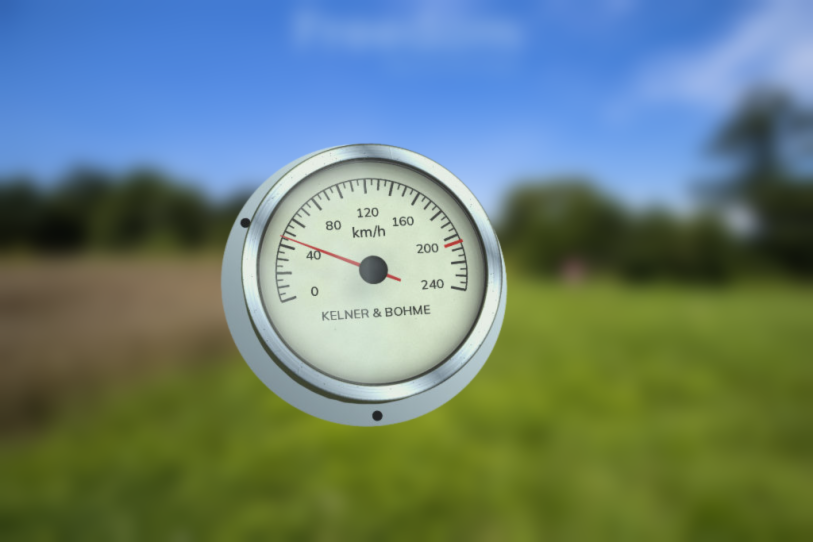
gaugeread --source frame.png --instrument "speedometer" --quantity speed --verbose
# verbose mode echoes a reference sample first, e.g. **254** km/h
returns **45** km/h
